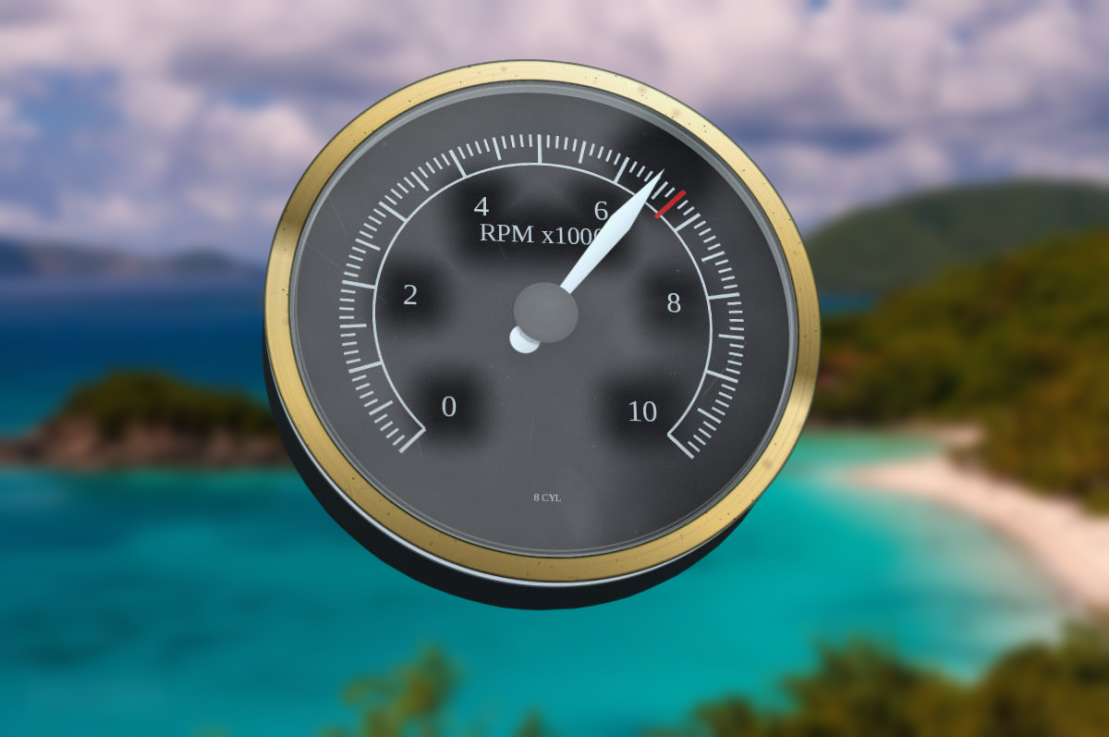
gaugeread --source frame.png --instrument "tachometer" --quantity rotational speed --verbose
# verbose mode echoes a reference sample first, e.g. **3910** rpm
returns **6400** rpm
